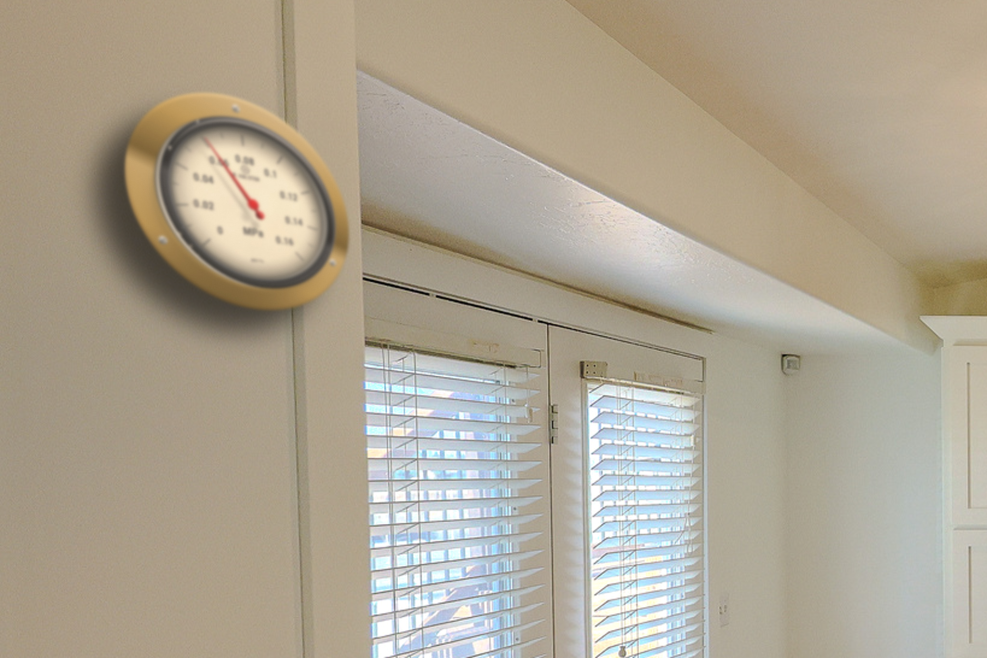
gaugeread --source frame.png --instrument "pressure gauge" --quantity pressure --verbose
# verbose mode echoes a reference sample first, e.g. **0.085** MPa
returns **0.06** MPa
